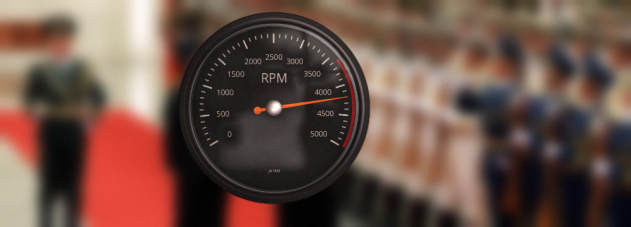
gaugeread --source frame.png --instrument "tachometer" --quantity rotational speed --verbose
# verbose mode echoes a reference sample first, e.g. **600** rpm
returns **4200** rpm
